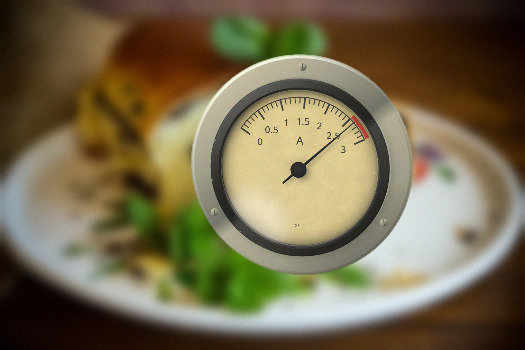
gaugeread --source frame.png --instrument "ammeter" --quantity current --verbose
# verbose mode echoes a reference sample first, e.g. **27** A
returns **2.6** A
